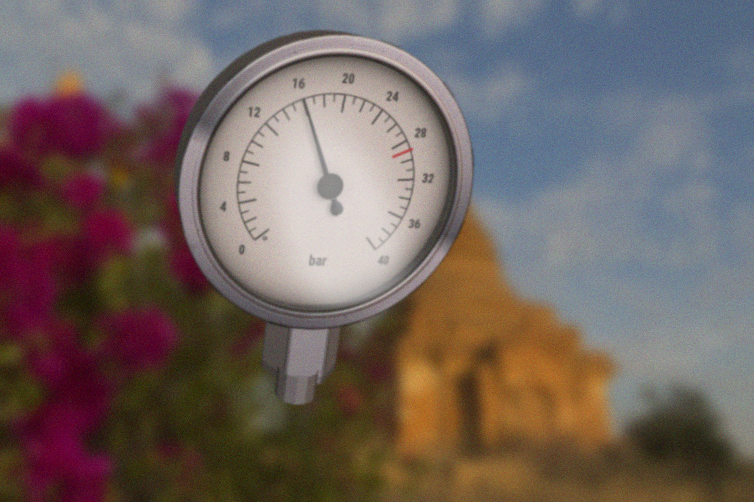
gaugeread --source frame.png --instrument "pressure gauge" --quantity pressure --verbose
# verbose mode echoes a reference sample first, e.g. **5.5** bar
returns **16** bar
